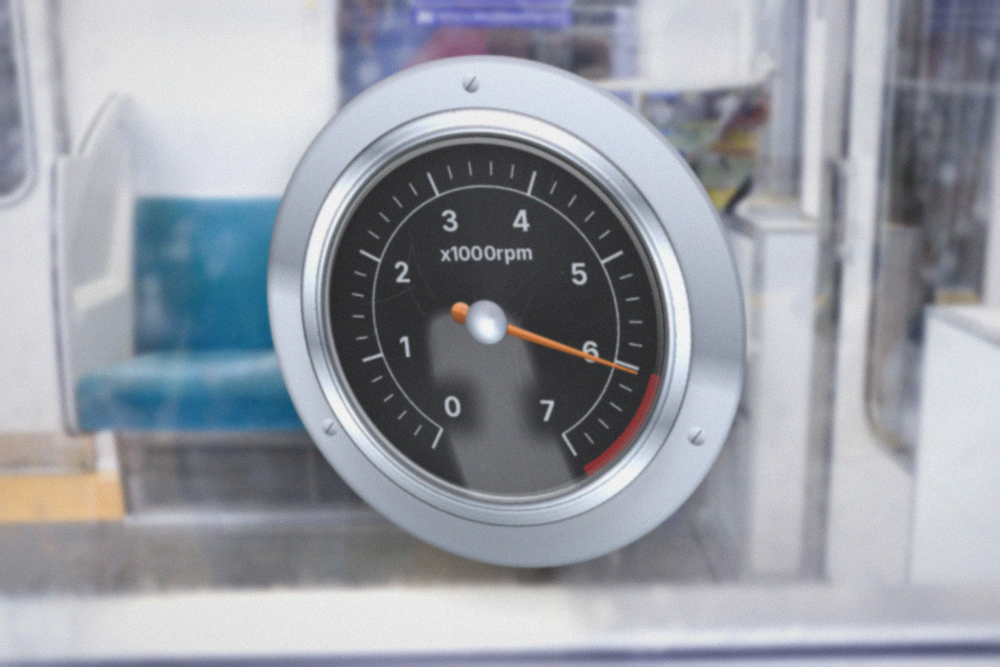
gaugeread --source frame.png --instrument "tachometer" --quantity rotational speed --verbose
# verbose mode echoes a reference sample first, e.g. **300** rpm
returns **6000** rpm
